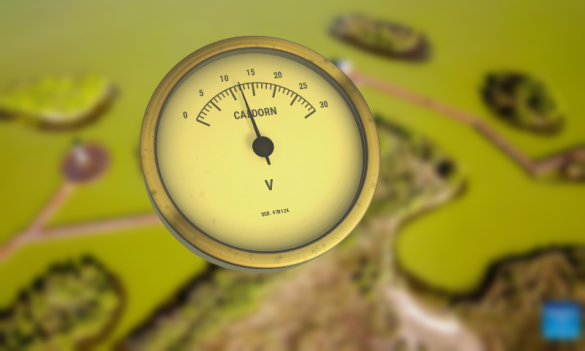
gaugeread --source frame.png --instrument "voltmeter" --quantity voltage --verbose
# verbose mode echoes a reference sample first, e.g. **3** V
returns **12** V
